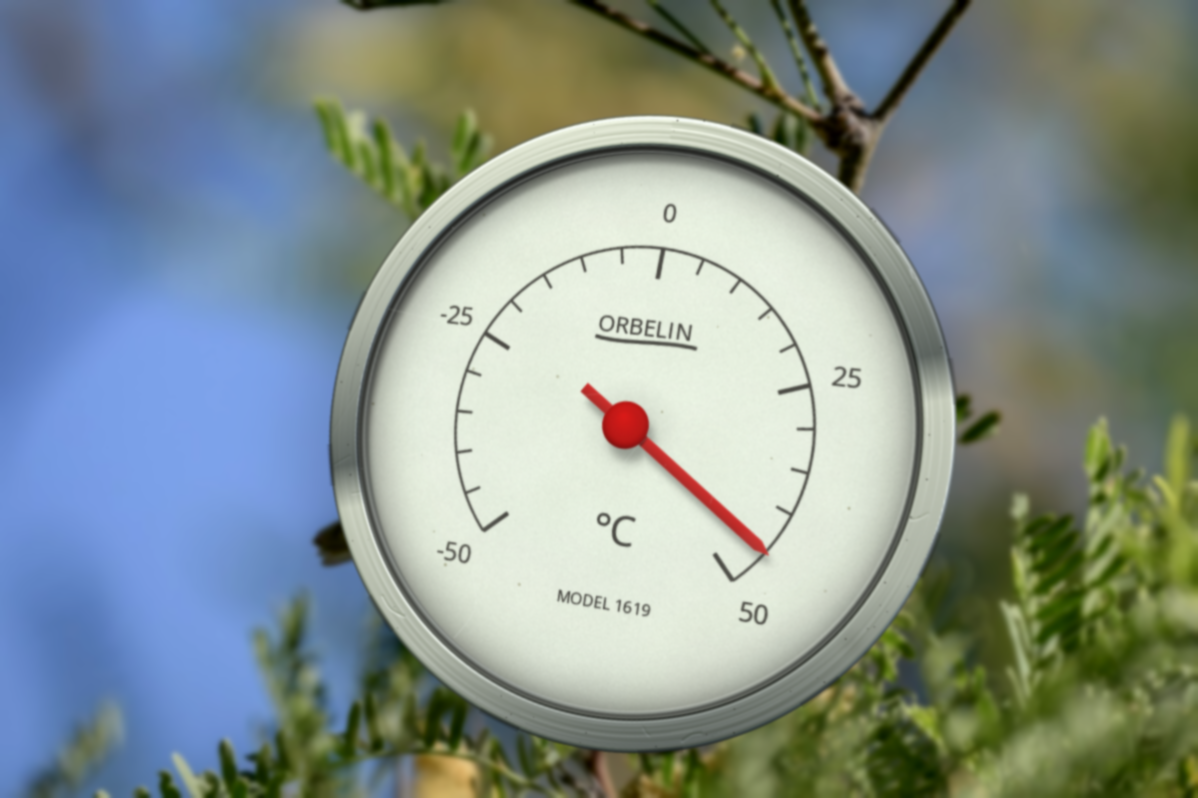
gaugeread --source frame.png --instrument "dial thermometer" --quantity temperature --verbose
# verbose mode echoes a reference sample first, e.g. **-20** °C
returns **45** °C
